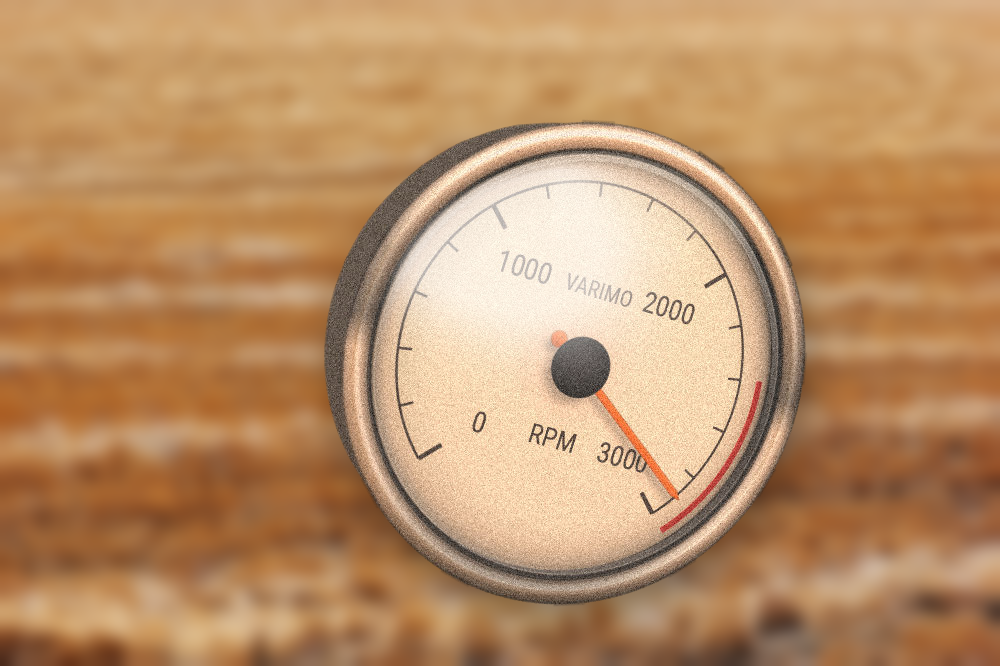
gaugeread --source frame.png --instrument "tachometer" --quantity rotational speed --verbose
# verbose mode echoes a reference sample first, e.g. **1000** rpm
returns **2900** rpm
